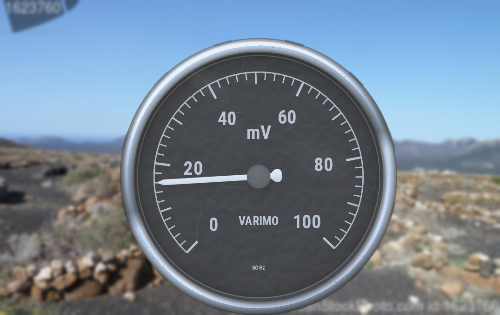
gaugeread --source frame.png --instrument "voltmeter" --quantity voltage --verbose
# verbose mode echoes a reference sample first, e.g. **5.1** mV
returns **16** mV
